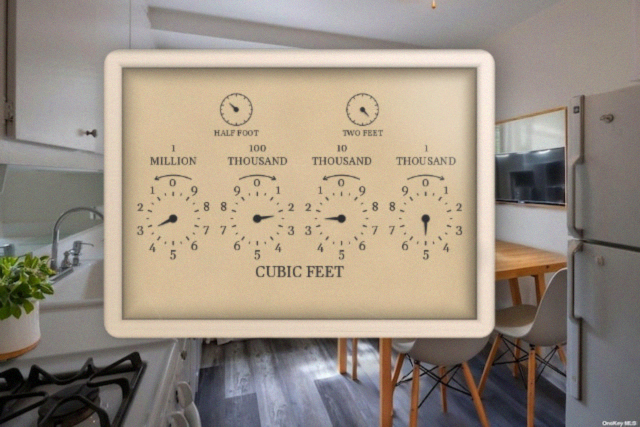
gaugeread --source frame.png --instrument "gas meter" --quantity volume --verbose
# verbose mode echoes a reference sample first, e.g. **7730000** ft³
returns **322500** ft³
